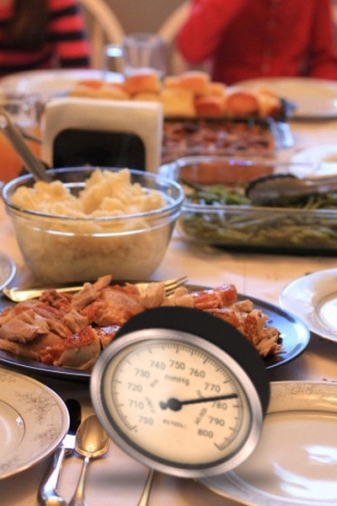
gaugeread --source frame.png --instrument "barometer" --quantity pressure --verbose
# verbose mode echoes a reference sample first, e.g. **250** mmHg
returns **775** mmHg
